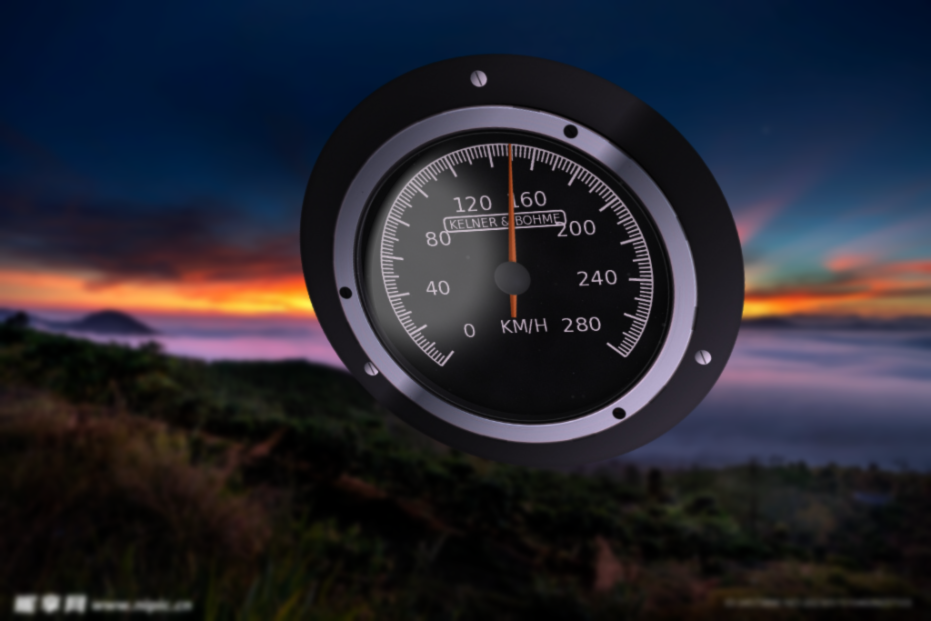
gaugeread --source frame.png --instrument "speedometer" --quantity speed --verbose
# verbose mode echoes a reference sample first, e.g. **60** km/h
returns **150** km/h
